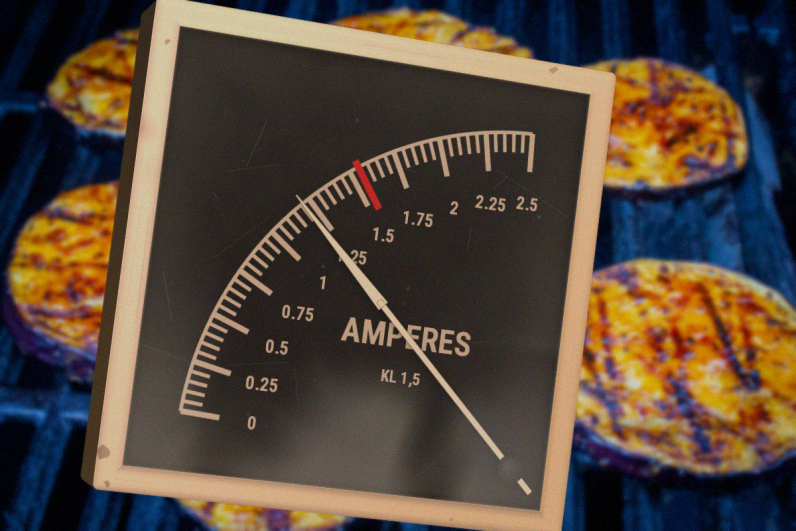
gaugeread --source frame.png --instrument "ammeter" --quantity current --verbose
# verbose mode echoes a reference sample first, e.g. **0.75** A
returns **1.2** A
